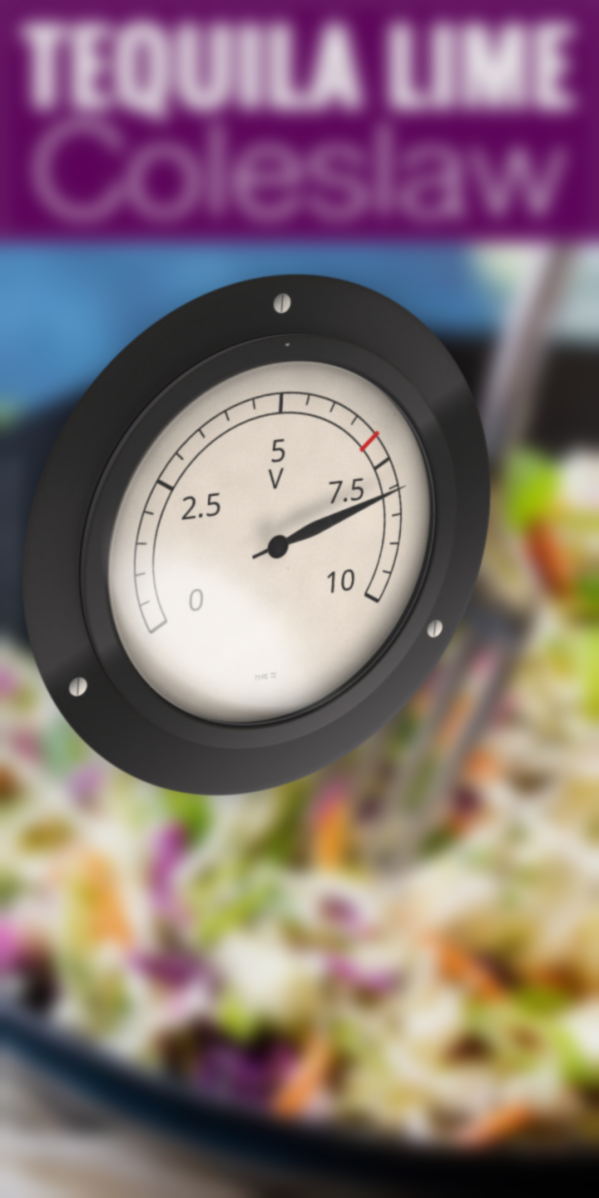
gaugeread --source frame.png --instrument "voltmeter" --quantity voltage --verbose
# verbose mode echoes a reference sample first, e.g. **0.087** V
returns **8** V
